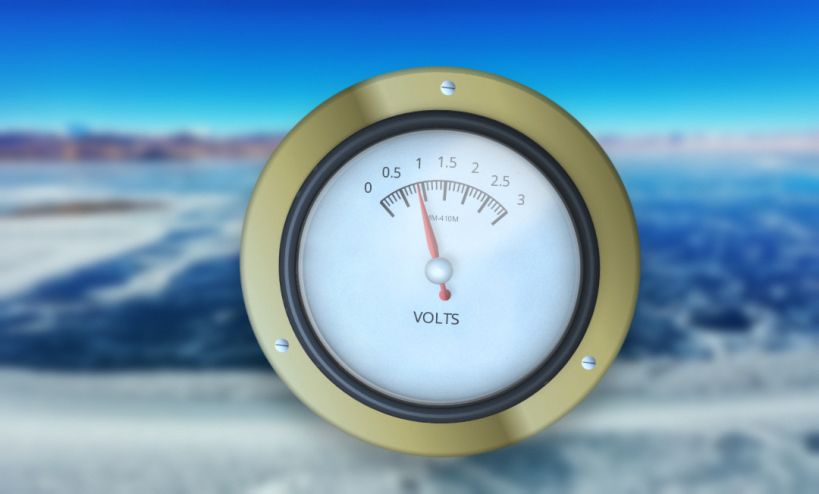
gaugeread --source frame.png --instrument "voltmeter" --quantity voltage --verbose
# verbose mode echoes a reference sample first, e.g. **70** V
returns **0.9** V
